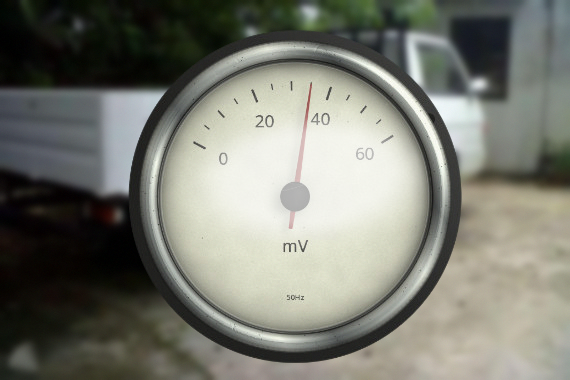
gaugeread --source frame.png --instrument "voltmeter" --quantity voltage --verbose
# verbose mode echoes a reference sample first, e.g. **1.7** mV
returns **35** mV
